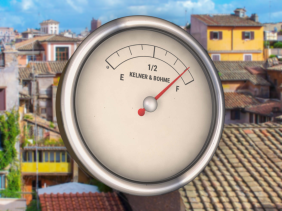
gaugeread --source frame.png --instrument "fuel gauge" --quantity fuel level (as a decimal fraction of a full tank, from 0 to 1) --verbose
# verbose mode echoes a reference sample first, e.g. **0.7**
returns **0.875**
